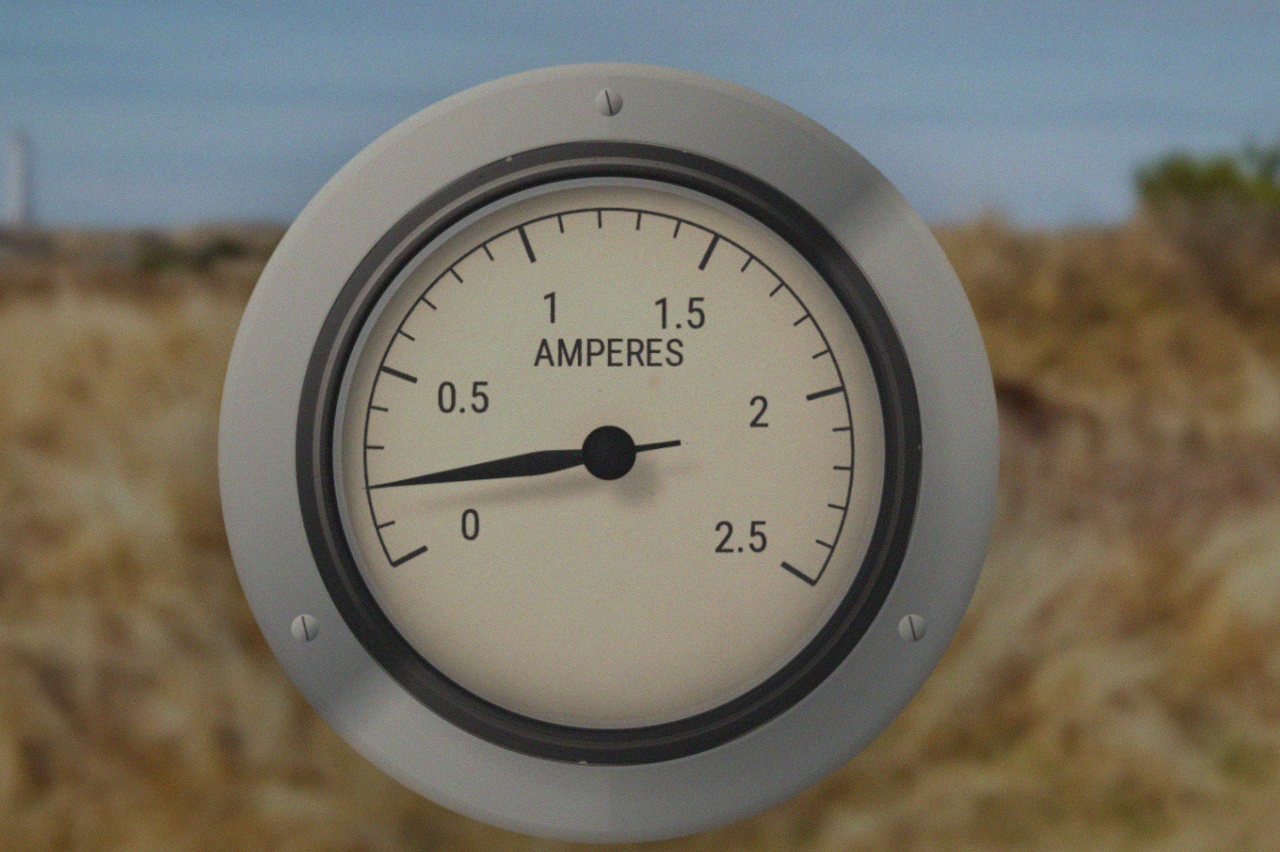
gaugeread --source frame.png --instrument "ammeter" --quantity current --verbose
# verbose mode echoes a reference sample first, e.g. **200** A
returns **0.2** A
